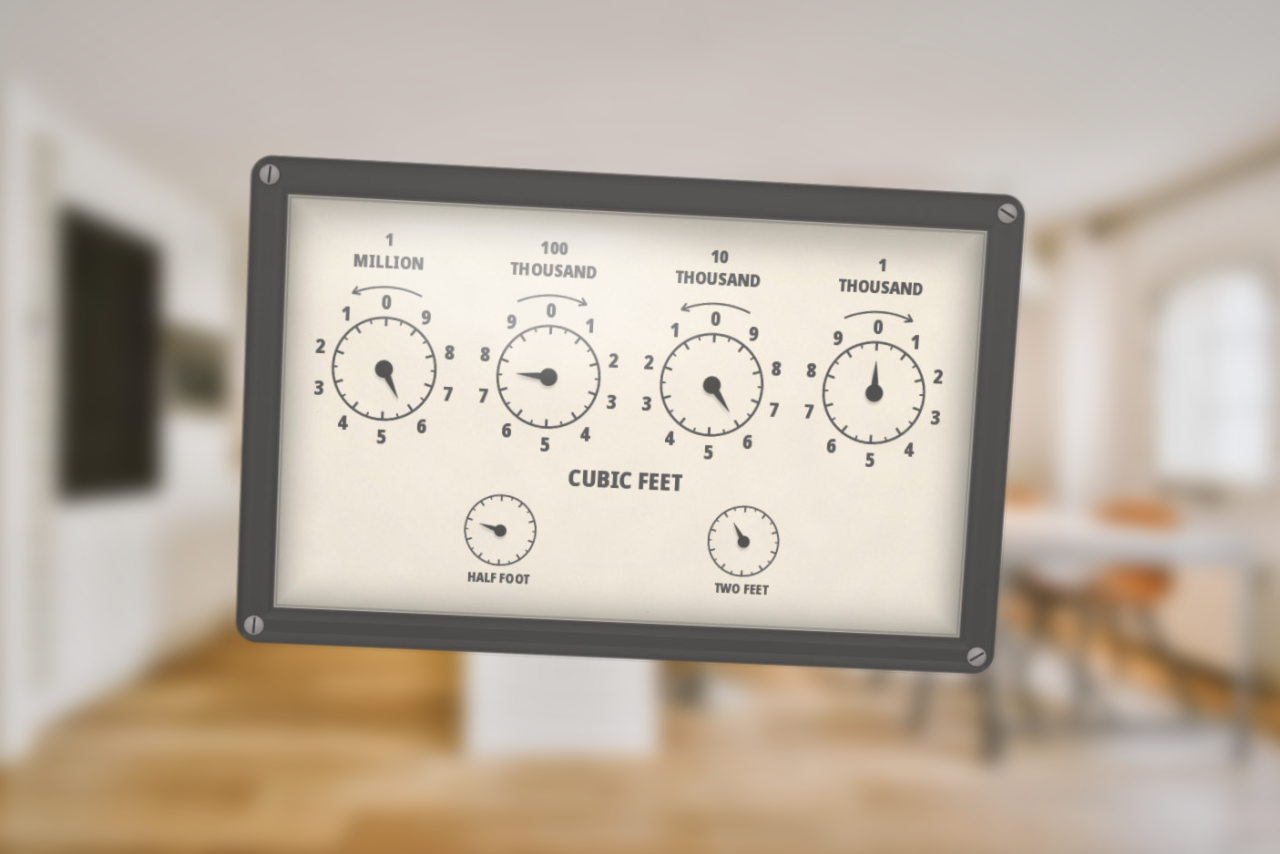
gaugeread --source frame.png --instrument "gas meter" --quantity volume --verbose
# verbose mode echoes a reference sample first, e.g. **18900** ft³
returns **576000** ft³
